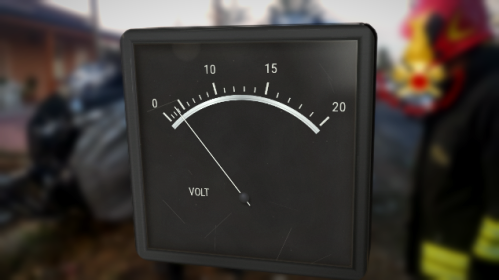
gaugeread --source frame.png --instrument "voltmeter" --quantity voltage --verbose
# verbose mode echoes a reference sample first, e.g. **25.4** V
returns **4** V
